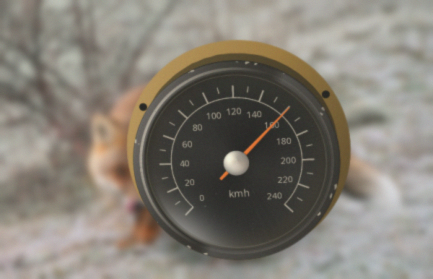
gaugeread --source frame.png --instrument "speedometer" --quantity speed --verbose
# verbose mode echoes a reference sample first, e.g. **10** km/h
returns **160** km/h
